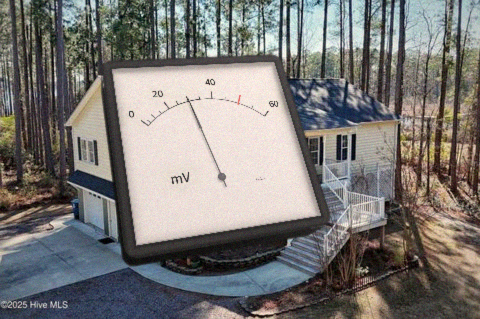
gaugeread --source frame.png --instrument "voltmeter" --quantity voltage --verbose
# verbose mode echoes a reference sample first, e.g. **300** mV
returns **30** mV
